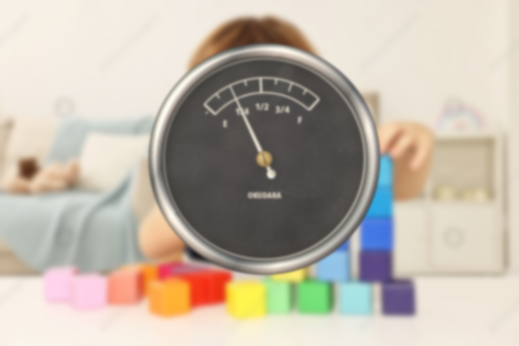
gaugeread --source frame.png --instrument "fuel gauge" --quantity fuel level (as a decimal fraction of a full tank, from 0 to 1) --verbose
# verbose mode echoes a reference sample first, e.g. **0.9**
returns **0.25**
